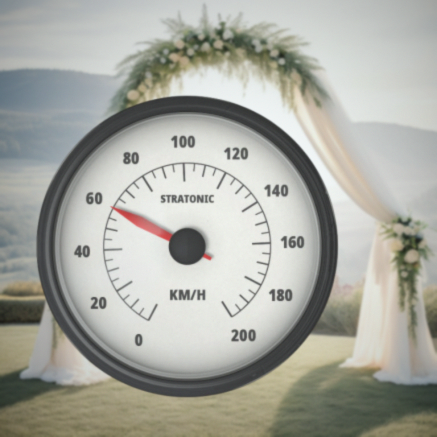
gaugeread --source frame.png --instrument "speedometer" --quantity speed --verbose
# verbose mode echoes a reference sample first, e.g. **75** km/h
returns **60** km/h
